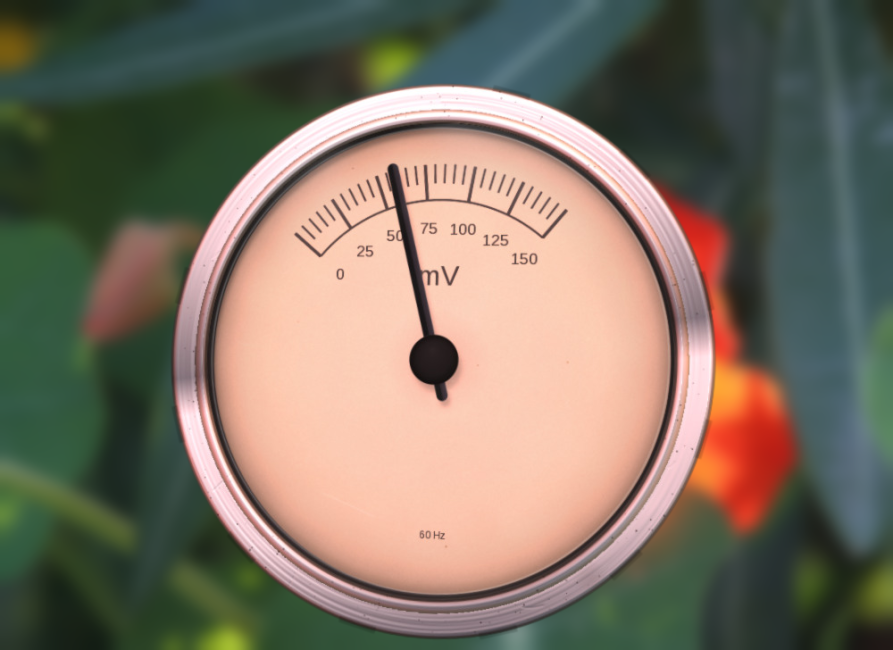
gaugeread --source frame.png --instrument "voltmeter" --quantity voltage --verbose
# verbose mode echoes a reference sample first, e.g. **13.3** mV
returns **60** mV
